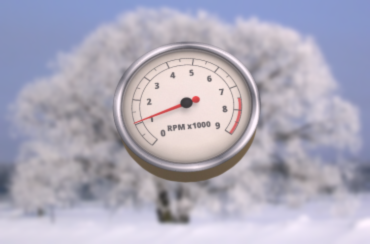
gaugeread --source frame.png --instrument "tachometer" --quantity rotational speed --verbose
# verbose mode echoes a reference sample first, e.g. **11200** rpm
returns **1000** rpm
